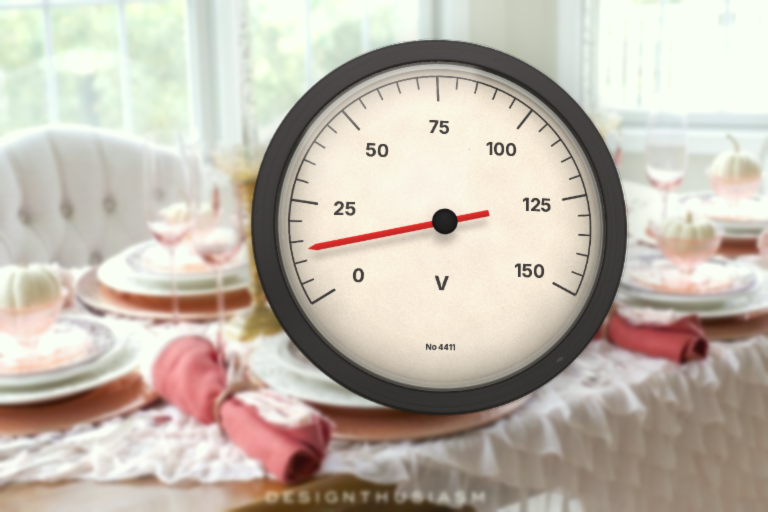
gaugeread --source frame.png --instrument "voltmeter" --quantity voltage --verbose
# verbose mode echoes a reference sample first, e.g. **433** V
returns **12.5** V
